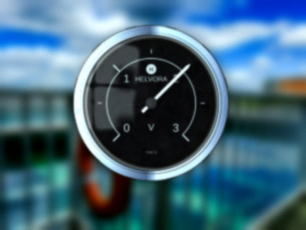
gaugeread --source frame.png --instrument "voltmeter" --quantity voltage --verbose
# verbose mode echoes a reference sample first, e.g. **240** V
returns **2** V
